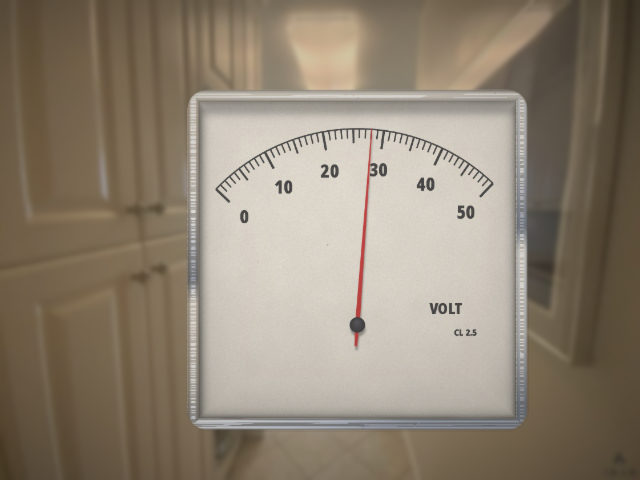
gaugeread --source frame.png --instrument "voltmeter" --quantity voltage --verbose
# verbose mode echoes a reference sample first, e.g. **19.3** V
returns **28** V
